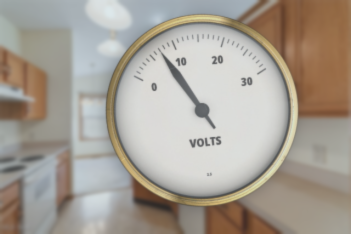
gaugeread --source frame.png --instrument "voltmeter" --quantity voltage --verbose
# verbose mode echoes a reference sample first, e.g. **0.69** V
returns **7** V
